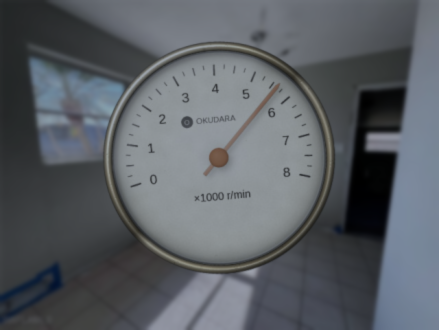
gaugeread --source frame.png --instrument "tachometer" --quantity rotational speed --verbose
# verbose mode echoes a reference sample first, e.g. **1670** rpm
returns **5625** rpm
